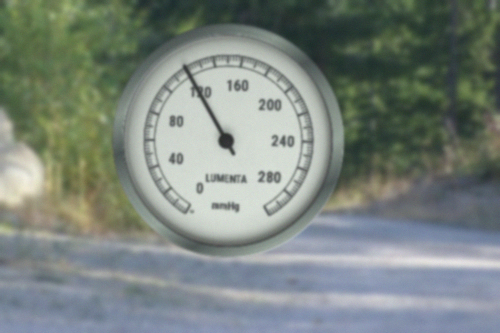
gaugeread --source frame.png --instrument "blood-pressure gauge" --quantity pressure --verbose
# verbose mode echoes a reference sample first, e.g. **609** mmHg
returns **120** mmHg
